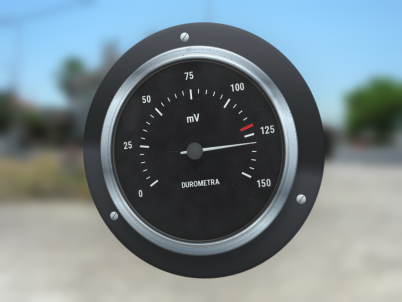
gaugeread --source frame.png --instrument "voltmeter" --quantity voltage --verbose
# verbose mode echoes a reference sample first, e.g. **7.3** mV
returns **130** mV
